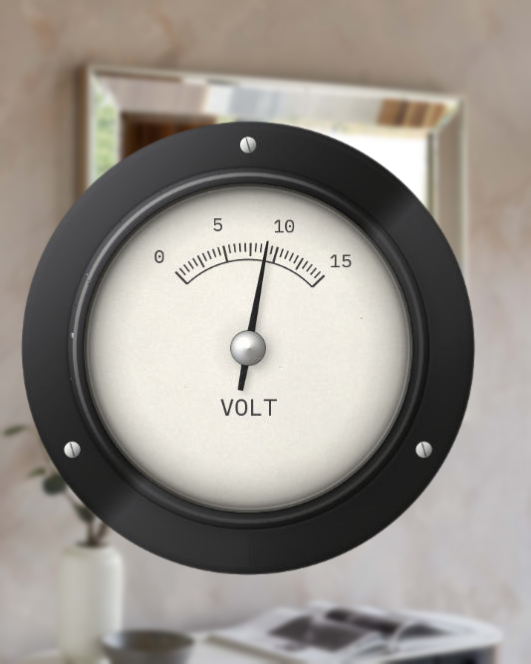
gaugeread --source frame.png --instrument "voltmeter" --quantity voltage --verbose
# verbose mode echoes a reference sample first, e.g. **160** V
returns **9** V
